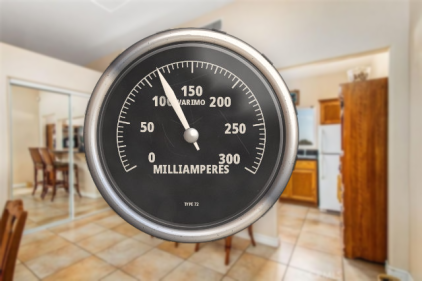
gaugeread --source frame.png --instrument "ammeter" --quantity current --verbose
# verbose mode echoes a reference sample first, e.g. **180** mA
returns **115** mA
